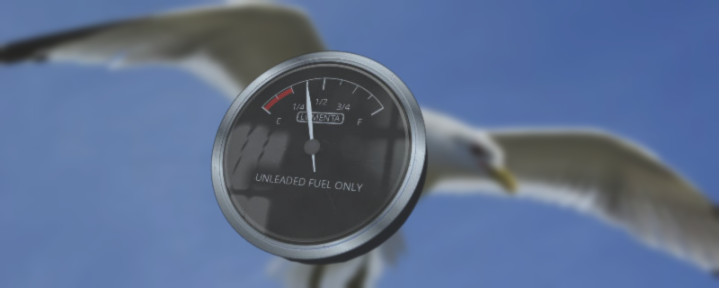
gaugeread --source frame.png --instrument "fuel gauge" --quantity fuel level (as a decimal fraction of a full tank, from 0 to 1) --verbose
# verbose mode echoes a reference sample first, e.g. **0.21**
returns **0.375**
